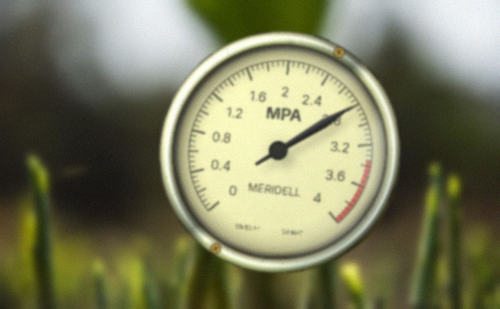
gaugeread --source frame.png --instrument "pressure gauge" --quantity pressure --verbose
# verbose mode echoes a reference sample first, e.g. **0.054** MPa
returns **2.8** MPa
